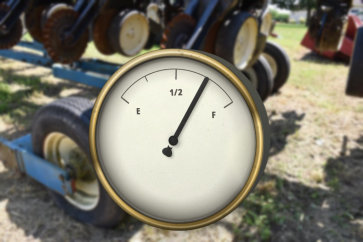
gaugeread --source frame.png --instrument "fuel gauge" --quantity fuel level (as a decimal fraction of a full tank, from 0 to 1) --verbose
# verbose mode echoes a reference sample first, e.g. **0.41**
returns **0.75**
